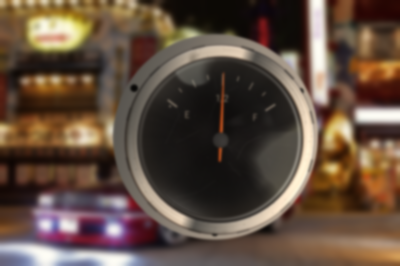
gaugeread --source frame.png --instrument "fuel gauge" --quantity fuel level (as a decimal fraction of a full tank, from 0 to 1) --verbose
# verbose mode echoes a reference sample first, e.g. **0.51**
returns **0.5**
